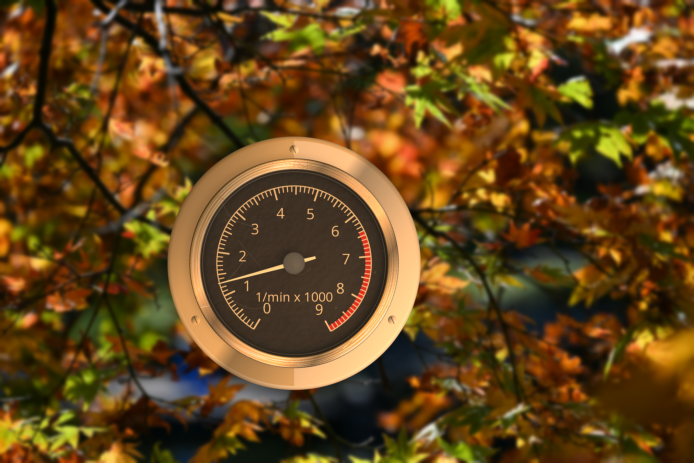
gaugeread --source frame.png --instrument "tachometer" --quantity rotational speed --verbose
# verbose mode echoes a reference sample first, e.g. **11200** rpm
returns **1300** rpm
